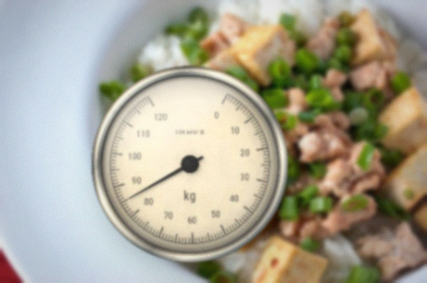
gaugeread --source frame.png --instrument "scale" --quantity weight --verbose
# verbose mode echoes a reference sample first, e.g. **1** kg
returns **85** kg
